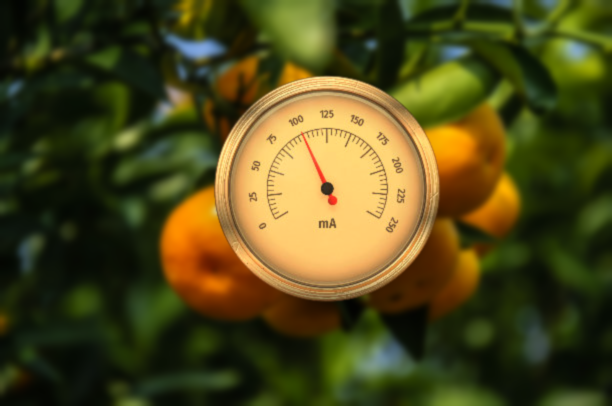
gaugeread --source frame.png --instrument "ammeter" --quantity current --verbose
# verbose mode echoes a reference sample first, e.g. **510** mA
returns **100** mA
